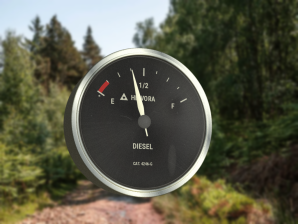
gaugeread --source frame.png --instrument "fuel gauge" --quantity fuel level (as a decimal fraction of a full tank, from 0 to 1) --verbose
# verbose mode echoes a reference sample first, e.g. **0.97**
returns **0.375**
